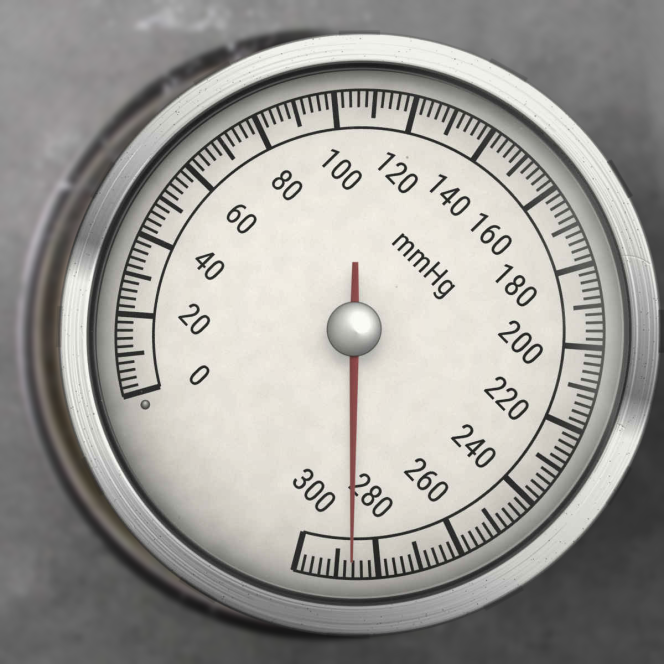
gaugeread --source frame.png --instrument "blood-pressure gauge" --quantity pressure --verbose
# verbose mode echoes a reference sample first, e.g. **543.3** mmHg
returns **286** mmHg
